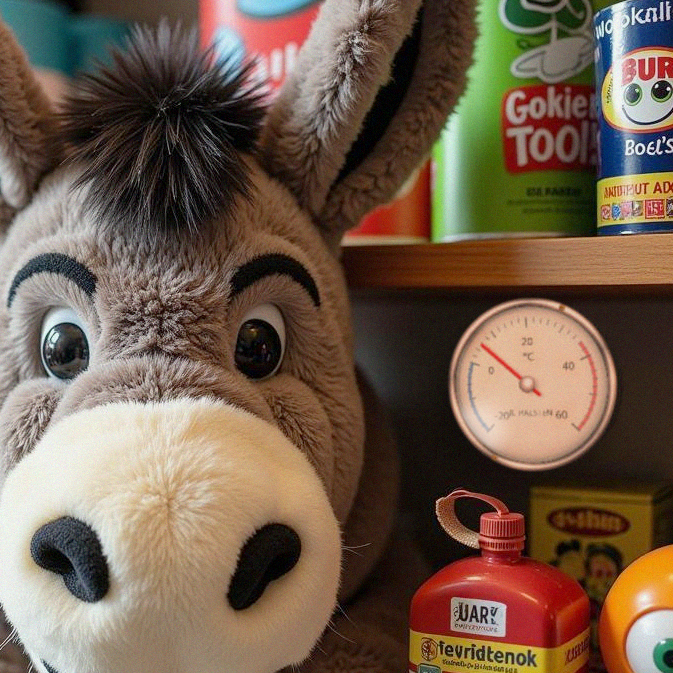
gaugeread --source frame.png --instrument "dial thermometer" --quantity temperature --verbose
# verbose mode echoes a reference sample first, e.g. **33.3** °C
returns **6** °C
